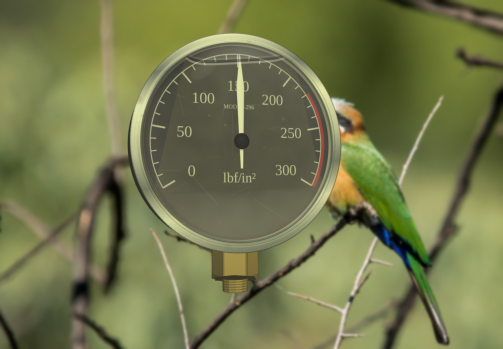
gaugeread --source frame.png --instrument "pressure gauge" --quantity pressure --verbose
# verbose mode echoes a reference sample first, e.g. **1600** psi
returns **150** psi
